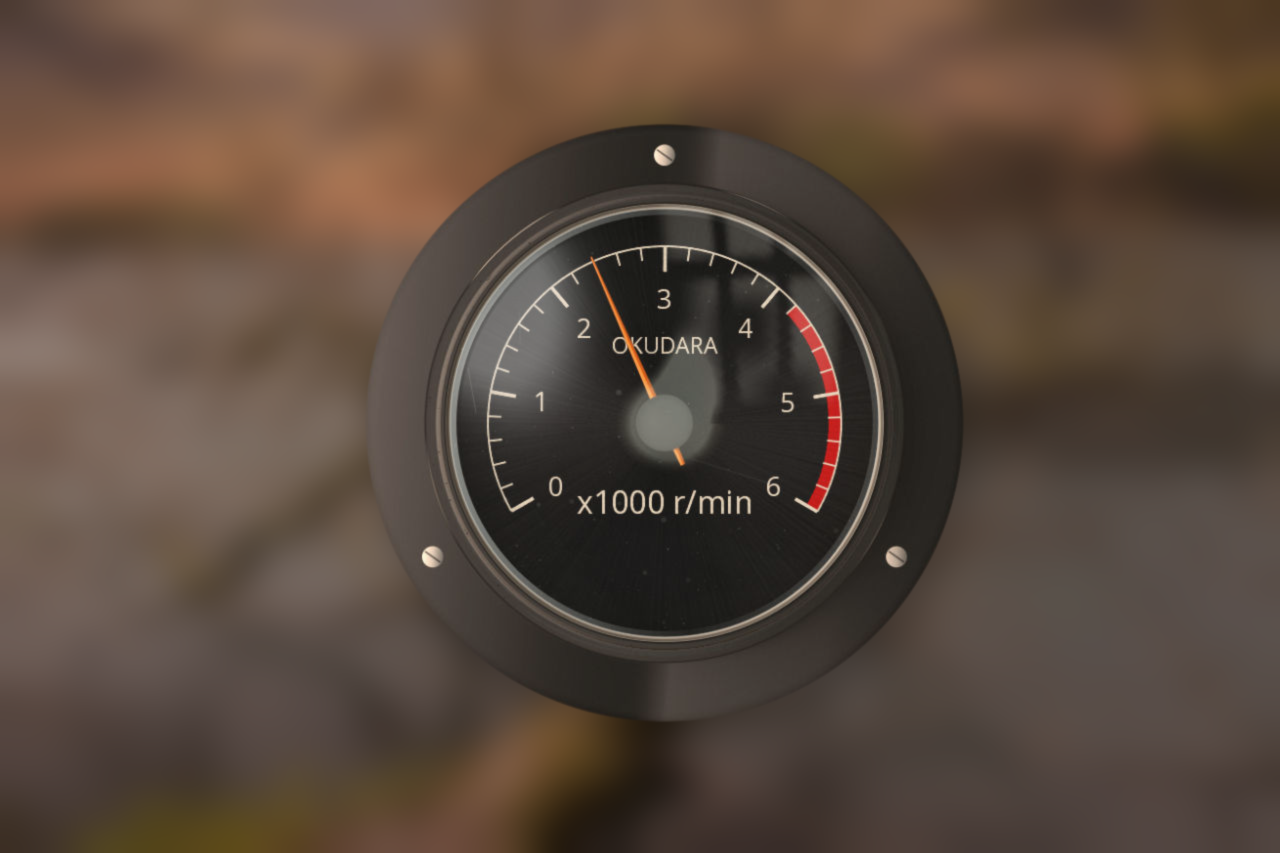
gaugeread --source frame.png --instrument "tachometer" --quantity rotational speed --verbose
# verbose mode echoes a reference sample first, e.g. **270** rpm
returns **2400** rpm
